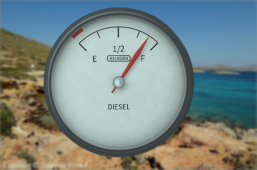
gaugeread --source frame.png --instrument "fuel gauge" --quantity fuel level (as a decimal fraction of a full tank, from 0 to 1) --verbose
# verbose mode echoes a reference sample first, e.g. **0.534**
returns **0.875**
